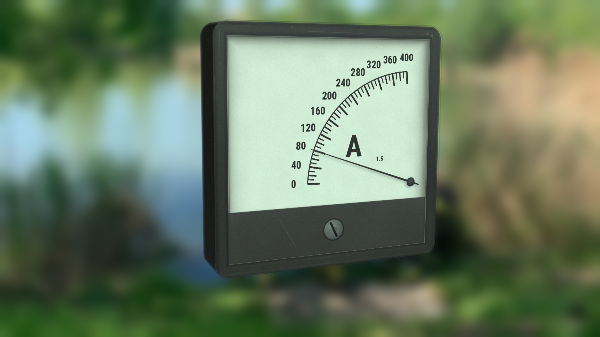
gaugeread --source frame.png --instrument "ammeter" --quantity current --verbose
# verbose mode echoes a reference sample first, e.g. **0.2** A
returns **80** A
